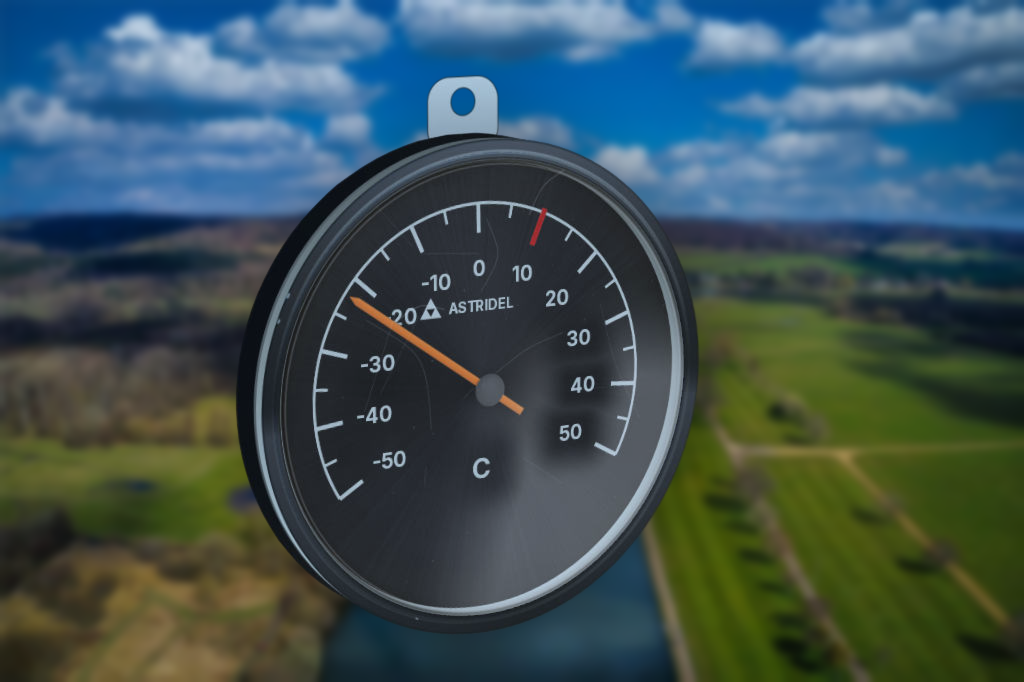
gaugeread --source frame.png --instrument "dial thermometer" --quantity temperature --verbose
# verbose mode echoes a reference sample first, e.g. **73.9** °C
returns **-22.5** °C
